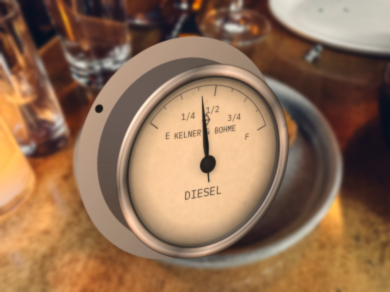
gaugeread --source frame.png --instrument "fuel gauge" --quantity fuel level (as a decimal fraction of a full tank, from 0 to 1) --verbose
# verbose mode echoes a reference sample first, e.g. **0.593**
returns **0.375**
